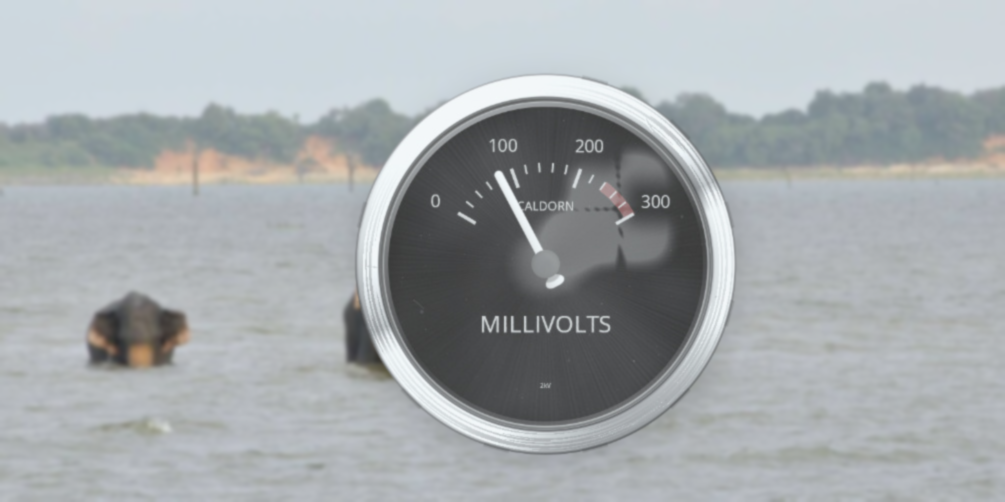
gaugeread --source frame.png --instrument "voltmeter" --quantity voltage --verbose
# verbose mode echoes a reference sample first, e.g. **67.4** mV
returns **80** mV
